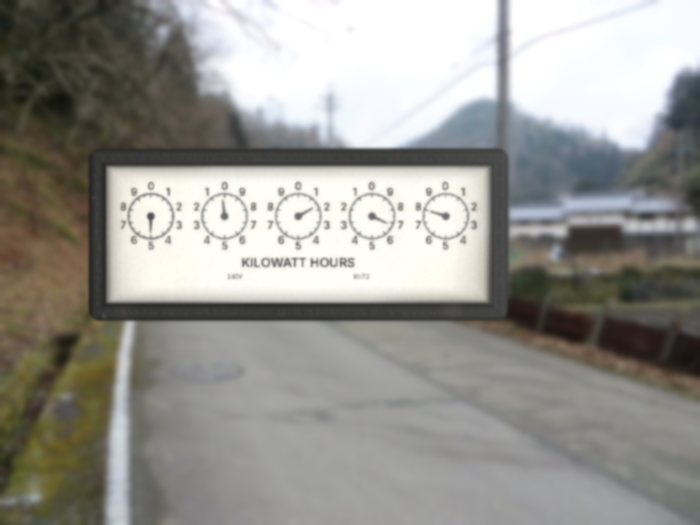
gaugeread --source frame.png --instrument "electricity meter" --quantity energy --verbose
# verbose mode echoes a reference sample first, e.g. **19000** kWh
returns **50168** kWh
